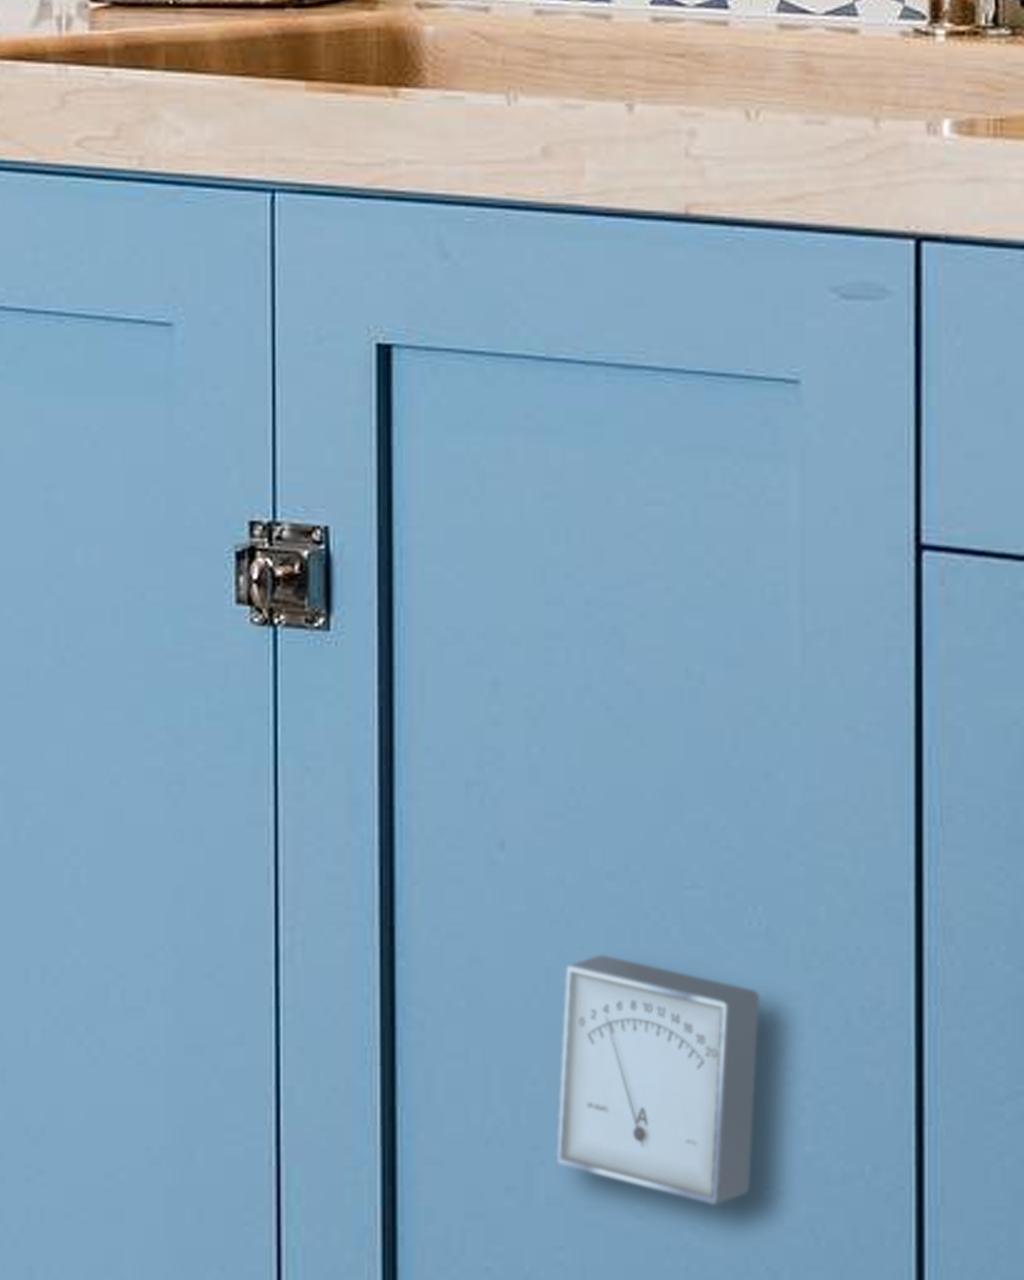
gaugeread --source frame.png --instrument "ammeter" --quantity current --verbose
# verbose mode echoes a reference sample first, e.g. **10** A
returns **4** A
